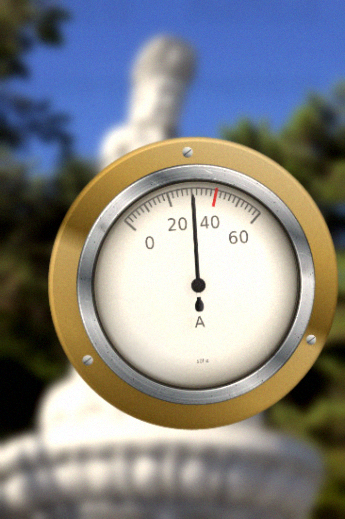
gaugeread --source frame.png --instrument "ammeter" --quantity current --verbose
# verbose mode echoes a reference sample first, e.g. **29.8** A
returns **30** A
